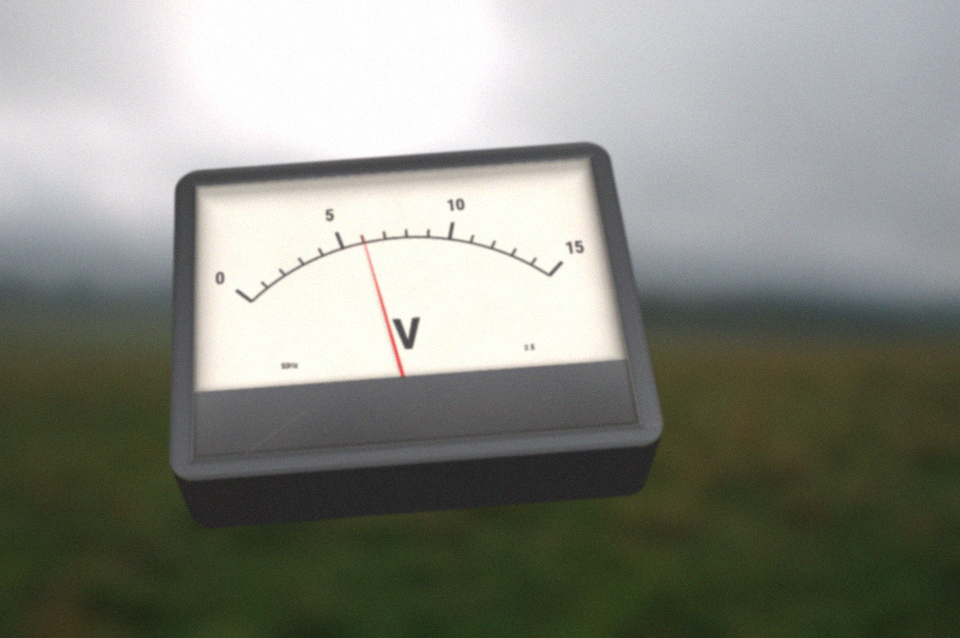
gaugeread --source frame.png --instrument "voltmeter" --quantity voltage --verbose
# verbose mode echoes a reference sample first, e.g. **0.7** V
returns **6** V
